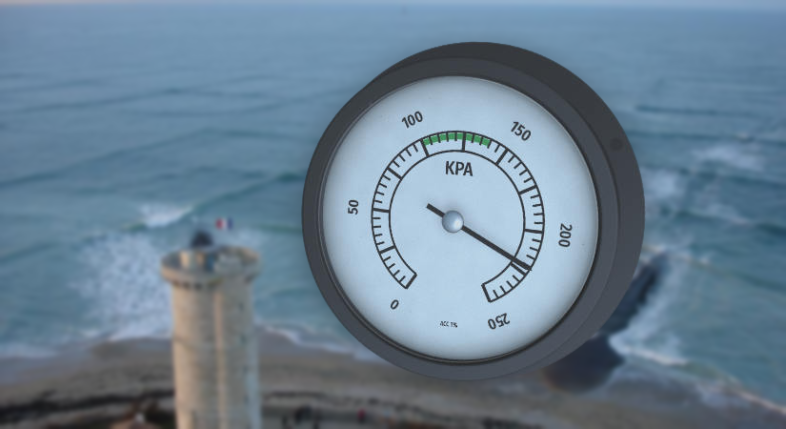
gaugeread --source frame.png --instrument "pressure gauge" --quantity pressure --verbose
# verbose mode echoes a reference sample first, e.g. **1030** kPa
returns **220** kPa
